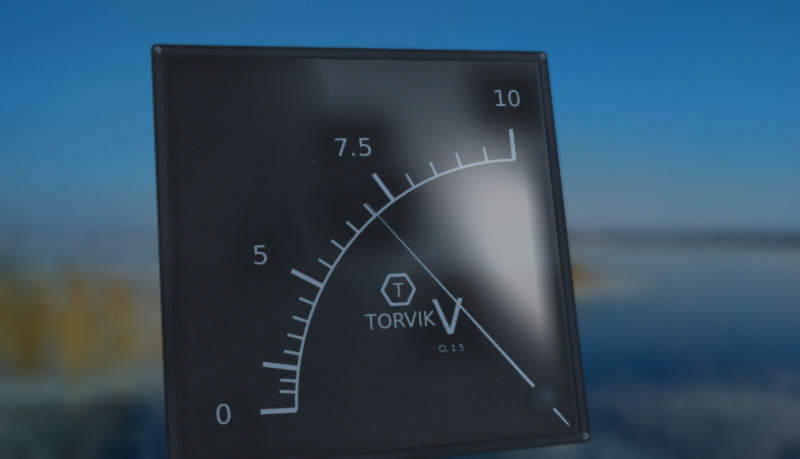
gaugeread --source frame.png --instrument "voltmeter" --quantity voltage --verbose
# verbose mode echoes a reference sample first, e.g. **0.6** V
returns **7** V
